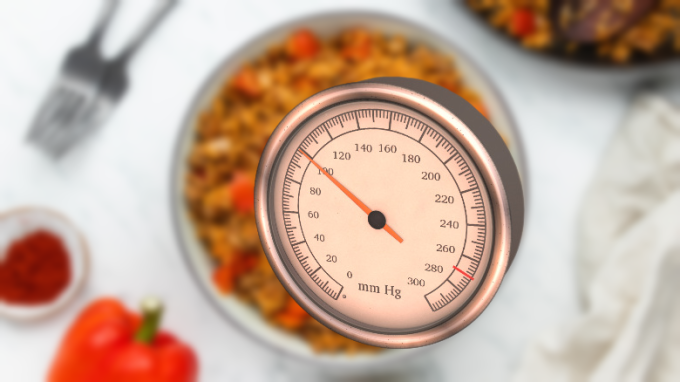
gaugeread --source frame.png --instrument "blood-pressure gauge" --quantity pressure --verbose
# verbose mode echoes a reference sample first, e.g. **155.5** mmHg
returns **100** mmHg
